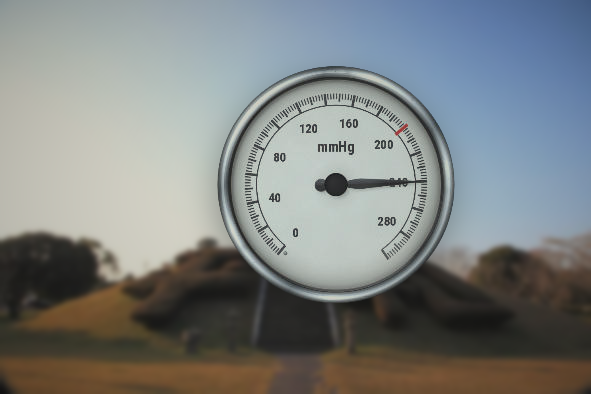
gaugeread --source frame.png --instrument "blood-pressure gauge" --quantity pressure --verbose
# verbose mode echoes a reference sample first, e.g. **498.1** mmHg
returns **240** mmHg
